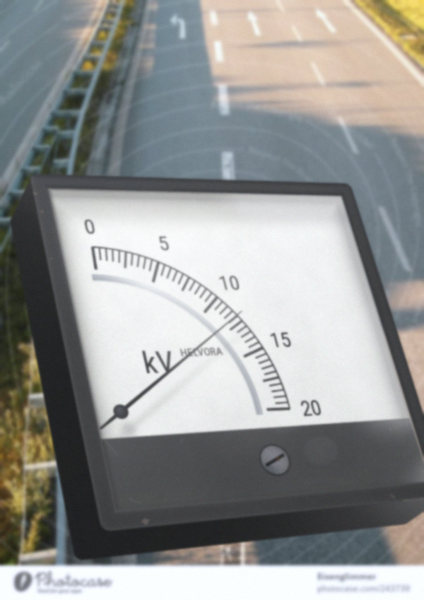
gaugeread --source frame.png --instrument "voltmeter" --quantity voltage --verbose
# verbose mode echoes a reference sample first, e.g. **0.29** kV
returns **12** kV
